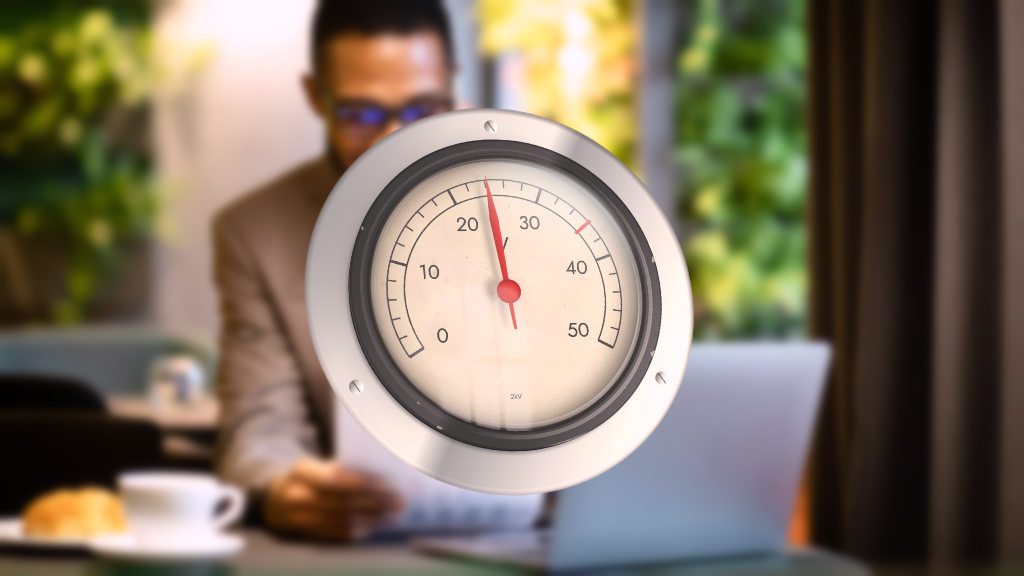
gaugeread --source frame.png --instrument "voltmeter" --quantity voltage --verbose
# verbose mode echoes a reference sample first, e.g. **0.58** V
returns **24** V
